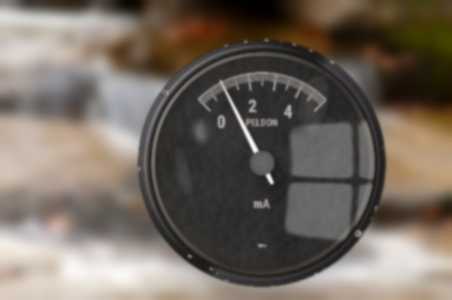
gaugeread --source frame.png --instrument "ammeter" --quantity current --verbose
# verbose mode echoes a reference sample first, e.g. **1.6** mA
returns **1** mA
